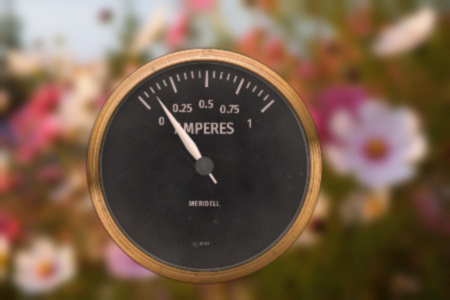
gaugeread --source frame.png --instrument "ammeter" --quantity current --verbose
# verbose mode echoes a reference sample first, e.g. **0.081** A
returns **0.1** A
